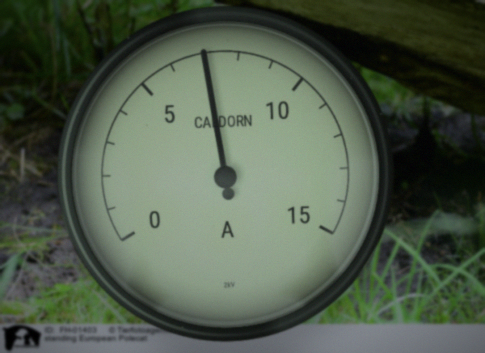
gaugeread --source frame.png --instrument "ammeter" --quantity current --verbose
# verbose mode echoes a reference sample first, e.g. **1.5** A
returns **7** A
